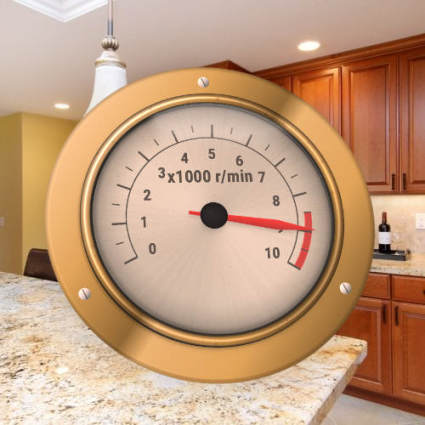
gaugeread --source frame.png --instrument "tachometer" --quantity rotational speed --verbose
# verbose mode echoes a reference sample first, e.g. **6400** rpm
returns **9000** rpm
